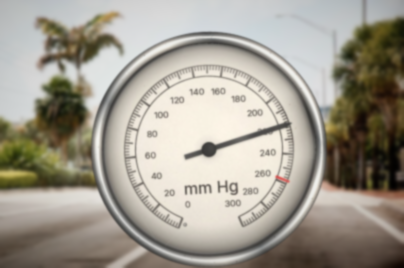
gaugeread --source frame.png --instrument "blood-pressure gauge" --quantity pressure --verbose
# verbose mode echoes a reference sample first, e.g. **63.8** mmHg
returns **220** mmHg
